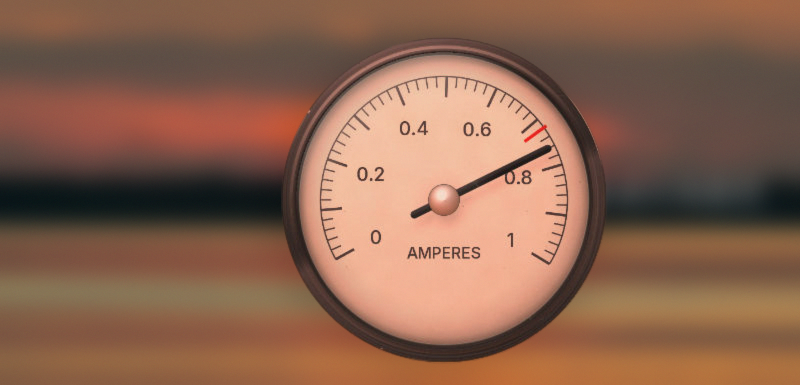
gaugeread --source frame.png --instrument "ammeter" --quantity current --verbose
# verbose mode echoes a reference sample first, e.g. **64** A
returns **0.76** A
